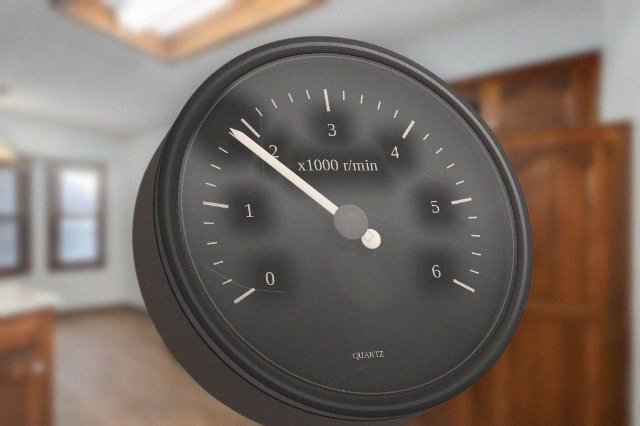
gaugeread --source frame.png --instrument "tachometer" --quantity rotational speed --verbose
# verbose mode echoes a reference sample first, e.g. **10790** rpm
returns **1800** rpm
